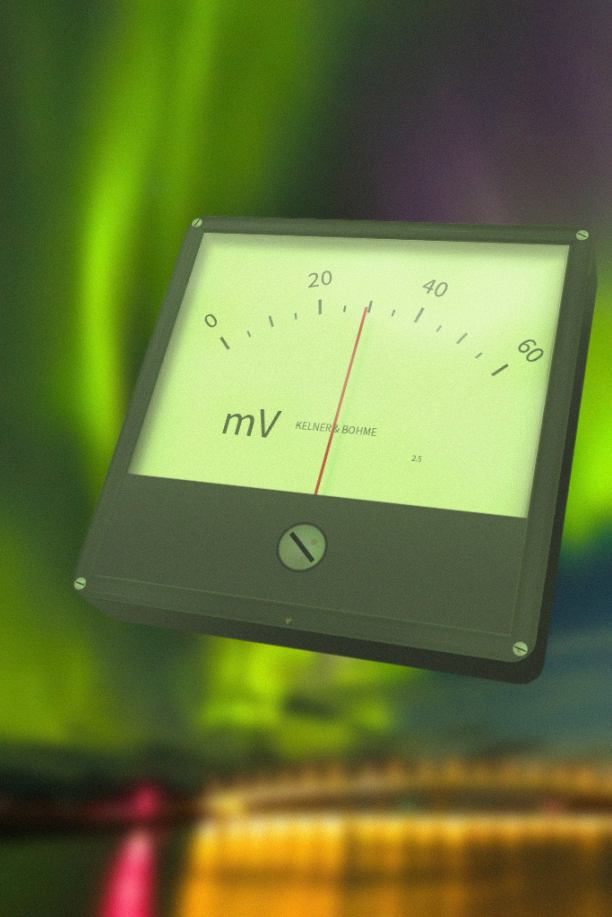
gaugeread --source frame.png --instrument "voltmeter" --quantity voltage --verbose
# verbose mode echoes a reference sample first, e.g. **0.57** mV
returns **30** mV
